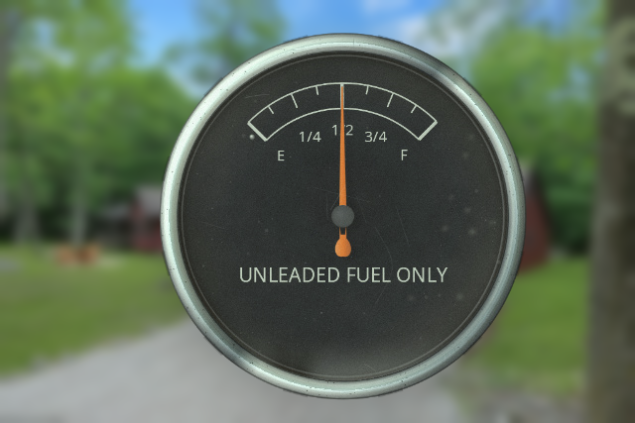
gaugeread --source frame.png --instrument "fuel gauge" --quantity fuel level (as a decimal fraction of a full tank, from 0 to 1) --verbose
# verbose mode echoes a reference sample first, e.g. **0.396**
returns **0.5**
